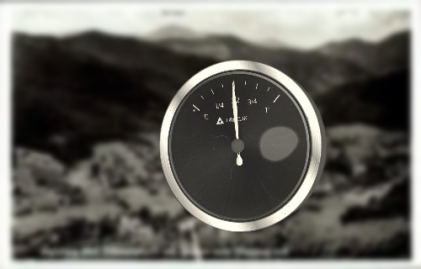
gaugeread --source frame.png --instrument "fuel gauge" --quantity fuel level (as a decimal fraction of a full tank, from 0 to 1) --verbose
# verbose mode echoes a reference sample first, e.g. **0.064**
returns **0.5**
